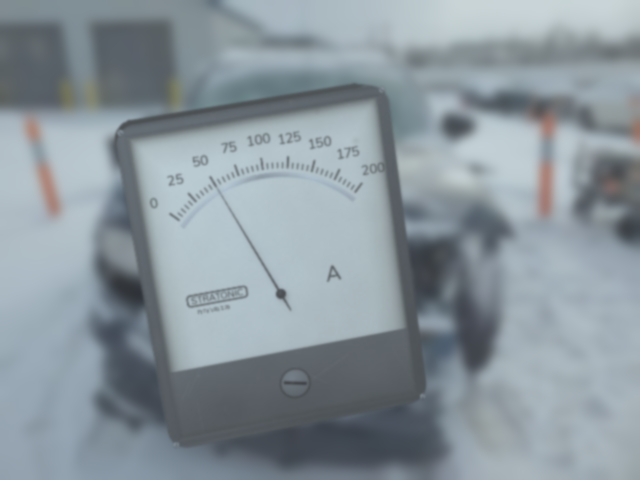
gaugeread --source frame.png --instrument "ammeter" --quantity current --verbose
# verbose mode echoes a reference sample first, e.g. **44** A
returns **50** A
